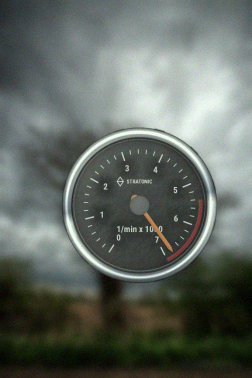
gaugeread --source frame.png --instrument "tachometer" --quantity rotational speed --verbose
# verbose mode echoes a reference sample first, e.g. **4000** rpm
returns **6800** rpm
